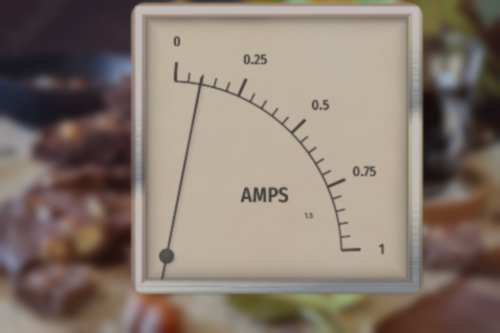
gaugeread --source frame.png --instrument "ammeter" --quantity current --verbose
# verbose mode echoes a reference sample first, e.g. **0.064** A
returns **0.1** A
